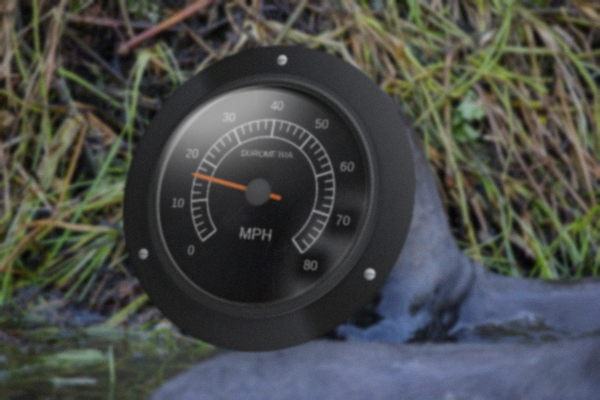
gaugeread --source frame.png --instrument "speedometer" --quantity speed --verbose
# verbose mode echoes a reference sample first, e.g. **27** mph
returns **16** mph
